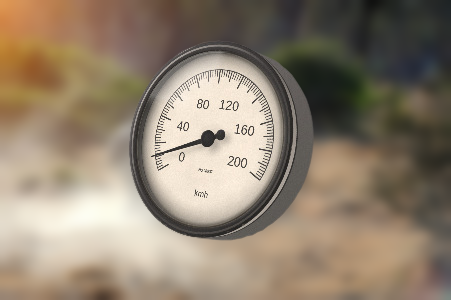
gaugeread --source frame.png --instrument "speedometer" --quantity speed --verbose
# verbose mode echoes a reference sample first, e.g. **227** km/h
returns **10** km/h
